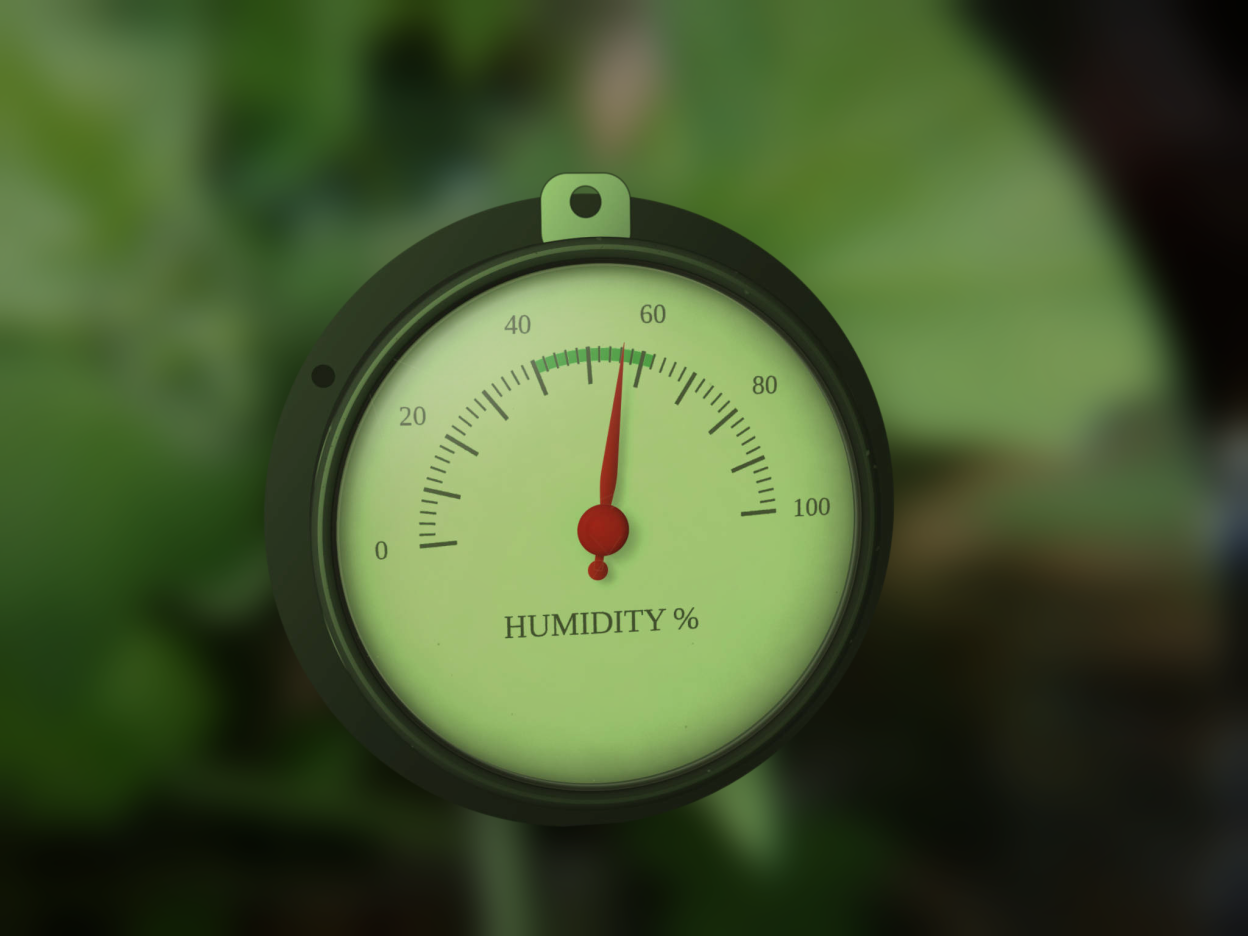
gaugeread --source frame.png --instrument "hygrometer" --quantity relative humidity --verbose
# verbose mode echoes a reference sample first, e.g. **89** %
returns **56** %
